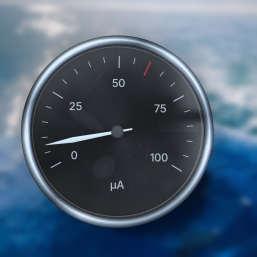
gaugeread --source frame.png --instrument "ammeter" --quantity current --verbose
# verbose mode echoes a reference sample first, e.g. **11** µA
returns **7.5** µA
